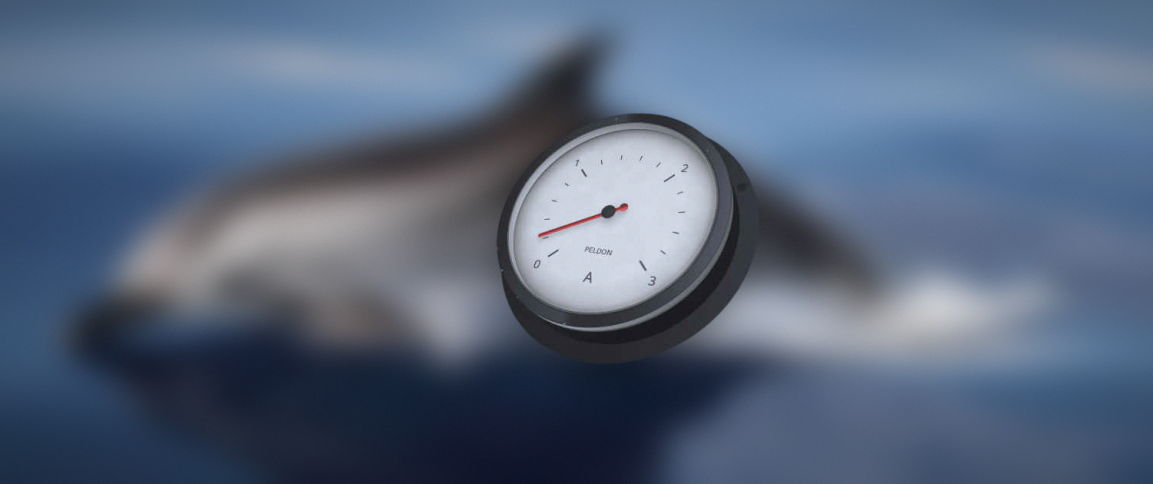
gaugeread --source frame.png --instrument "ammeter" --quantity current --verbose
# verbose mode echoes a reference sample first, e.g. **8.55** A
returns **0.2** A
